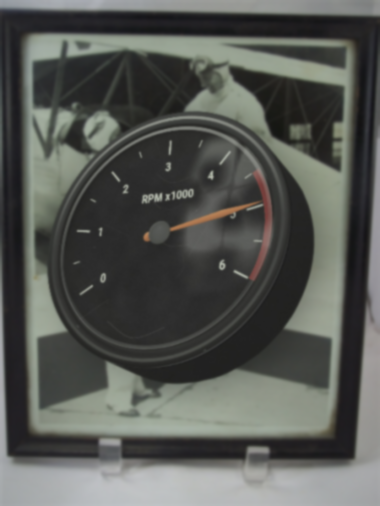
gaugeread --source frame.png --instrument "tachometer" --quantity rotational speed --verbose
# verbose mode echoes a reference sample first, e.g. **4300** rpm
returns **5000** rpm
